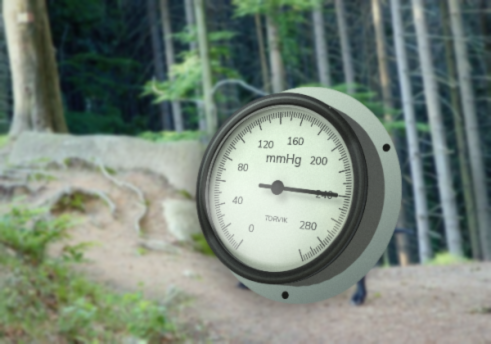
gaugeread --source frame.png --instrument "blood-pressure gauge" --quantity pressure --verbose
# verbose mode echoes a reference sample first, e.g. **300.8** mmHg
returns **240** mmHg
